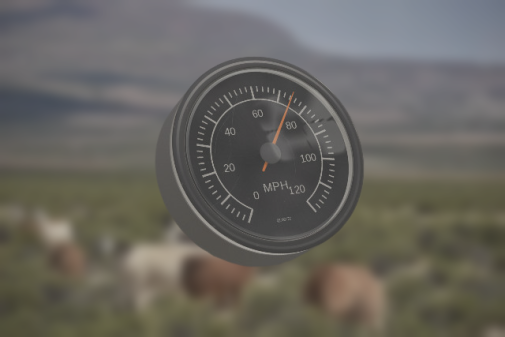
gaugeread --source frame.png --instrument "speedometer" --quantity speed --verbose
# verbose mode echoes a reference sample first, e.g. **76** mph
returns **74** mph
